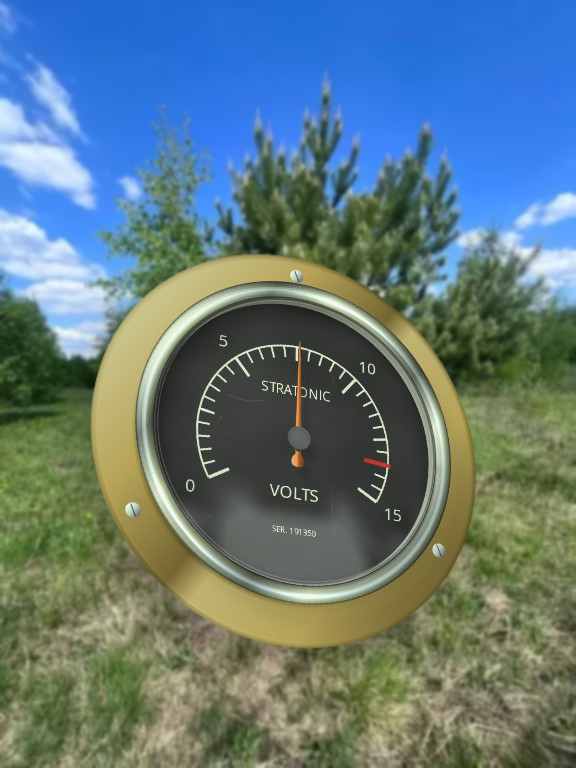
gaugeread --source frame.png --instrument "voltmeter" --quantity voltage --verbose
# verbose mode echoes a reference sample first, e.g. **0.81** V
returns **7.5** V
